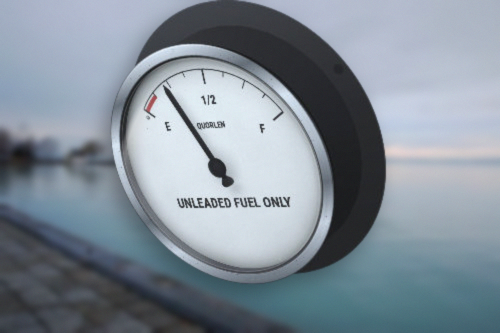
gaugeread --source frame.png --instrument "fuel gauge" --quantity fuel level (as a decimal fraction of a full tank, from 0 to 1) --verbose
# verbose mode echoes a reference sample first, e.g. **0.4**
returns **0.25**
